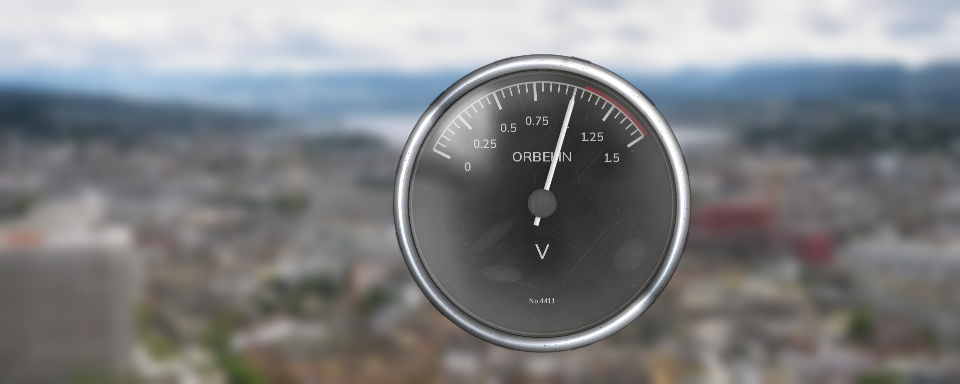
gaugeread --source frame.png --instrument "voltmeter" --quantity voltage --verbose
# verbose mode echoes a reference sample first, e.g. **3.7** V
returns **1** V
